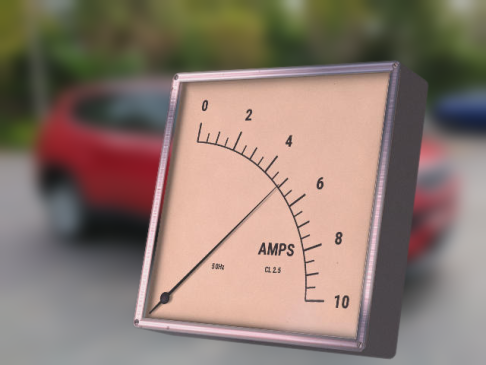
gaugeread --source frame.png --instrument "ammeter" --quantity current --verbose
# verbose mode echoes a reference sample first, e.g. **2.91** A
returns **5** A
